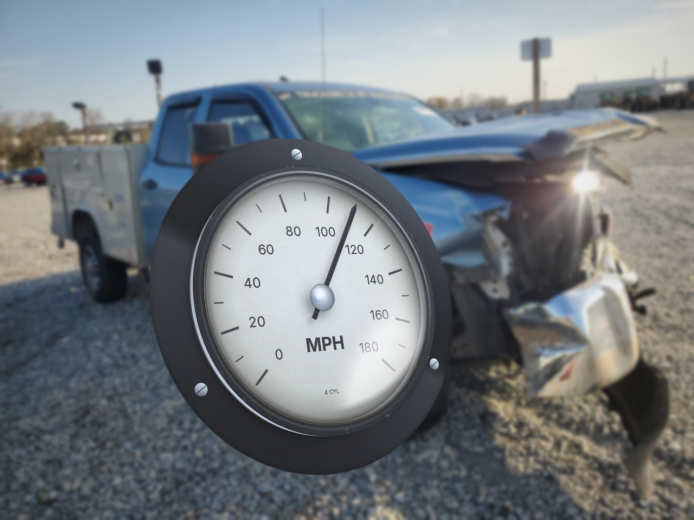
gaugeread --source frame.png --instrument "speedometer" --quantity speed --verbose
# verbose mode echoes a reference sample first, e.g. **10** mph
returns **110** mph
